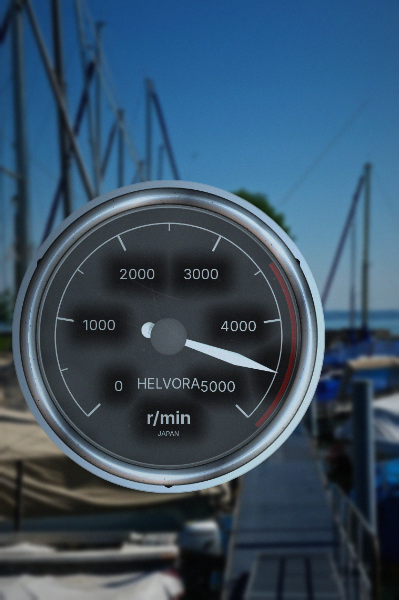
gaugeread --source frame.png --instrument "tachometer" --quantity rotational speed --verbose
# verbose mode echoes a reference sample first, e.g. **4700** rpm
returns **4500** rpm
